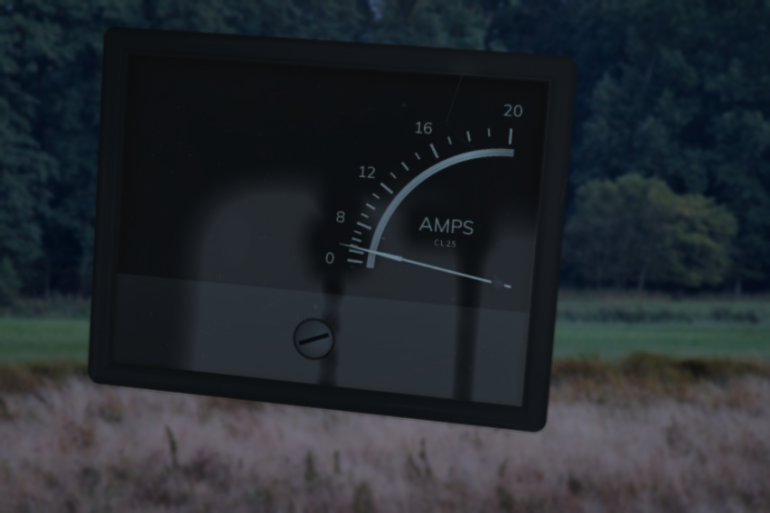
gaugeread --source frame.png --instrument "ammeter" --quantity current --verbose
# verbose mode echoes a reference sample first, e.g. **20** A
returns **5** A
